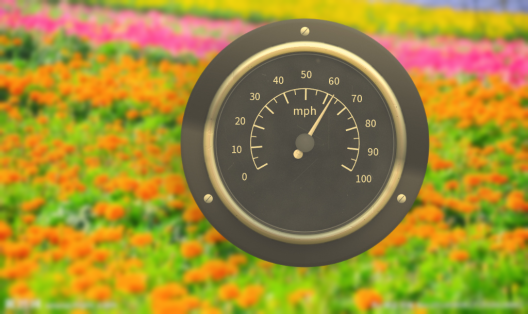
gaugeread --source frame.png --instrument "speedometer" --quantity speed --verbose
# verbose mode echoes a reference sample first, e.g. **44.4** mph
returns **62.5** mph
